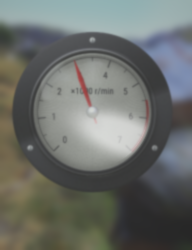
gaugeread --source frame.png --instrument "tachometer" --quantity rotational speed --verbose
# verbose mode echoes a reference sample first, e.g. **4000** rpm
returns **3000** rpm
